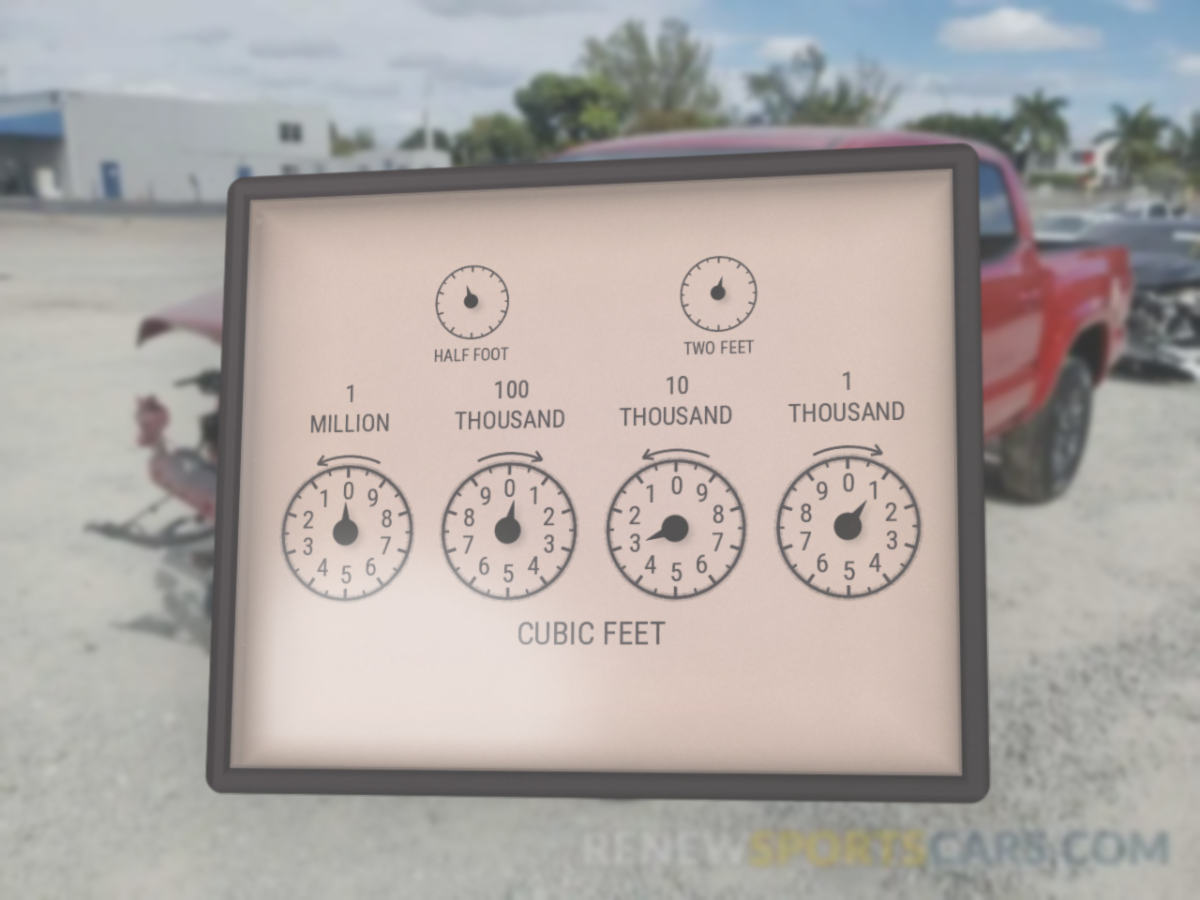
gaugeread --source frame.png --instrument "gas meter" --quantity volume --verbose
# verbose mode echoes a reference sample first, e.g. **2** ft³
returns **3100** ft³
